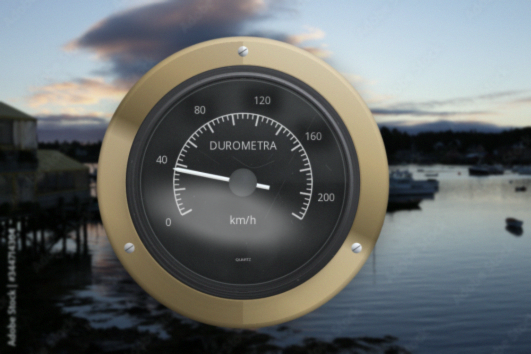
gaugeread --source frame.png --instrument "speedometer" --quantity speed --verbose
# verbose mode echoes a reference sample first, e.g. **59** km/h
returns **36** km/h
